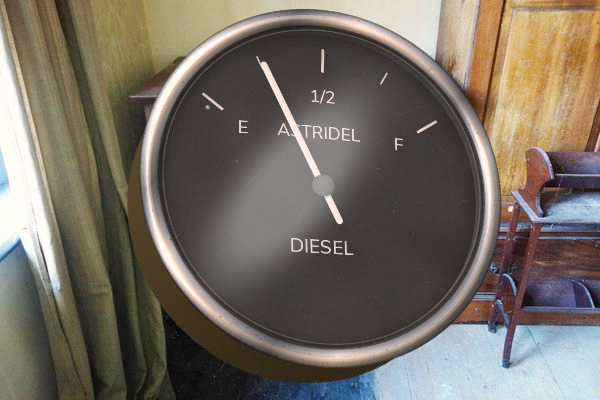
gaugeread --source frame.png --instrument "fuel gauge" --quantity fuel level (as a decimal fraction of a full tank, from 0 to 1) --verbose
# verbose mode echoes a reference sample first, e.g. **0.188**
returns **0.25**
